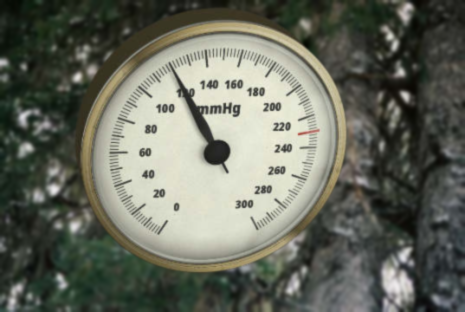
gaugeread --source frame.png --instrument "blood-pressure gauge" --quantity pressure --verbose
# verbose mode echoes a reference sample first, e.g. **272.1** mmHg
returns **120** mmHg
